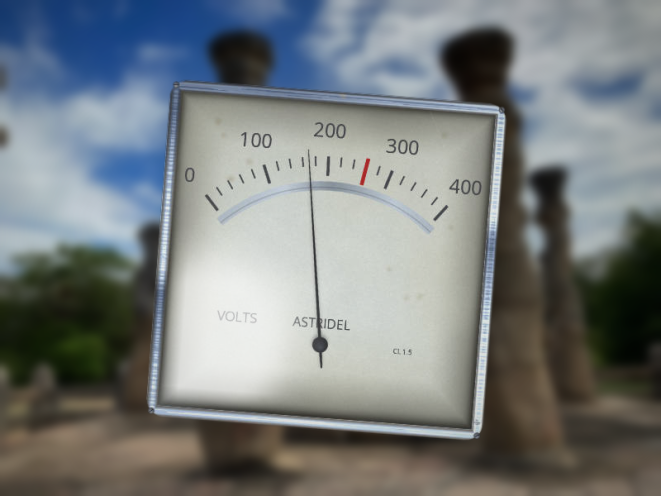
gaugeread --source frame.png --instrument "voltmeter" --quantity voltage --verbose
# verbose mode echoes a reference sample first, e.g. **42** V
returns **170** V
